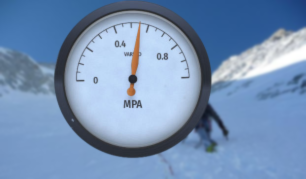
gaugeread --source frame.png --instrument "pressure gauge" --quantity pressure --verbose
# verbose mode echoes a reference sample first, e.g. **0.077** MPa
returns **0.55** MPa
